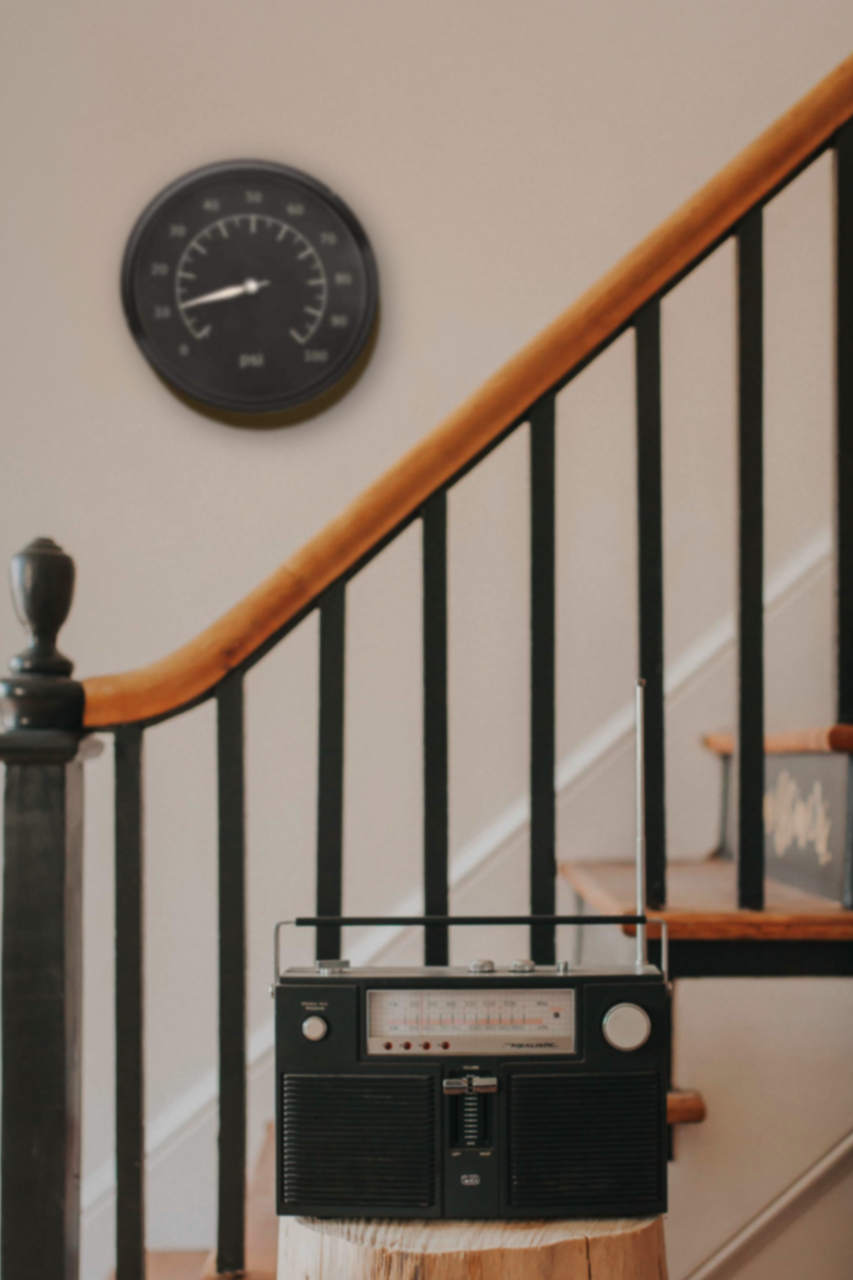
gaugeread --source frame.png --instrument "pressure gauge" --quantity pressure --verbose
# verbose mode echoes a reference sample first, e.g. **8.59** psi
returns **10** psi
